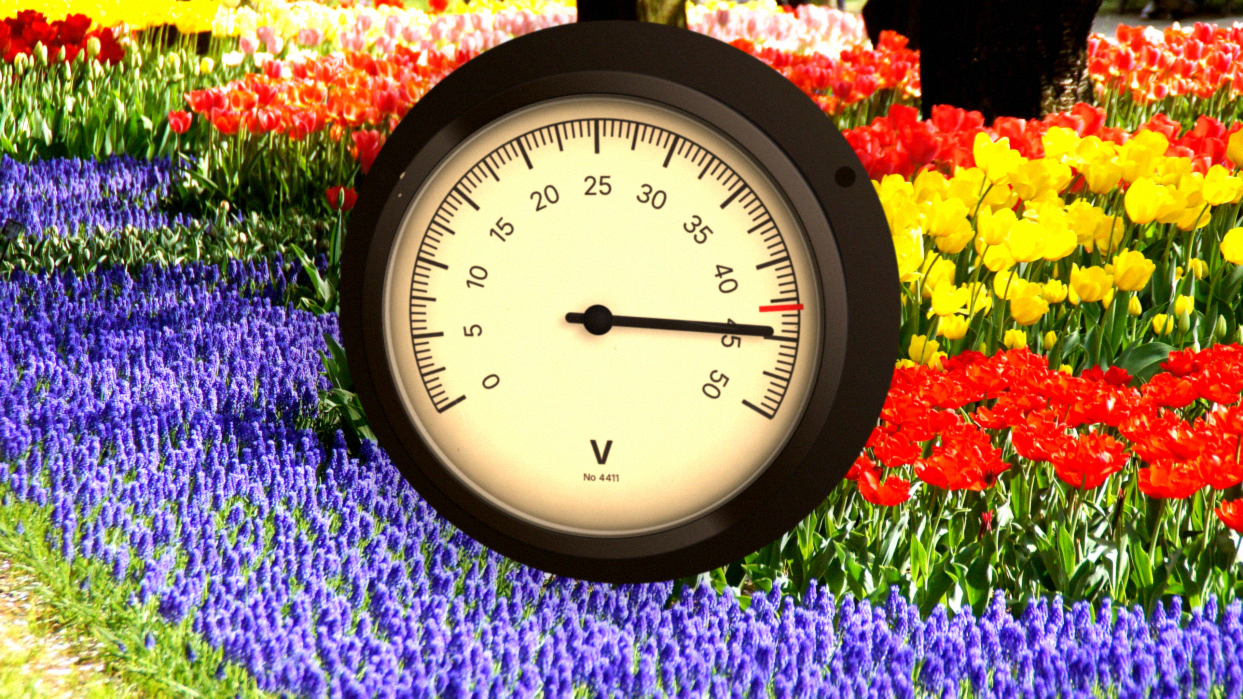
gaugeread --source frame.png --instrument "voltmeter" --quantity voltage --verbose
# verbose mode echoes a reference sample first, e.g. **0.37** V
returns **44.5** V
